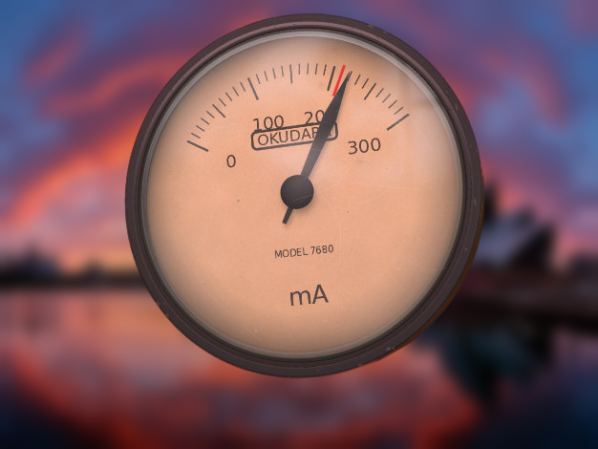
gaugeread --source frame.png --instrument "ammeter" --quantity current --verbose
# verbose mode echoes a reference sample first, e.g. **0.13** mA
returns **220** mA
